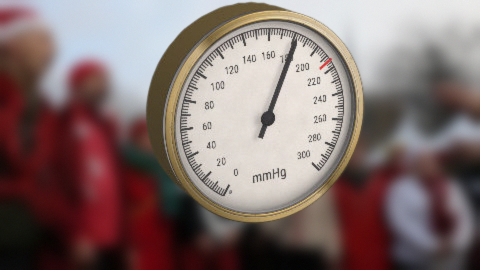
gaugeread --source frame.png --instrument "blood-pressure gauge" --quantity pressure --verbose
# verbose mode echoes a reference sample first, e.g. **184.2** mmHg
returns **180** mmHg
